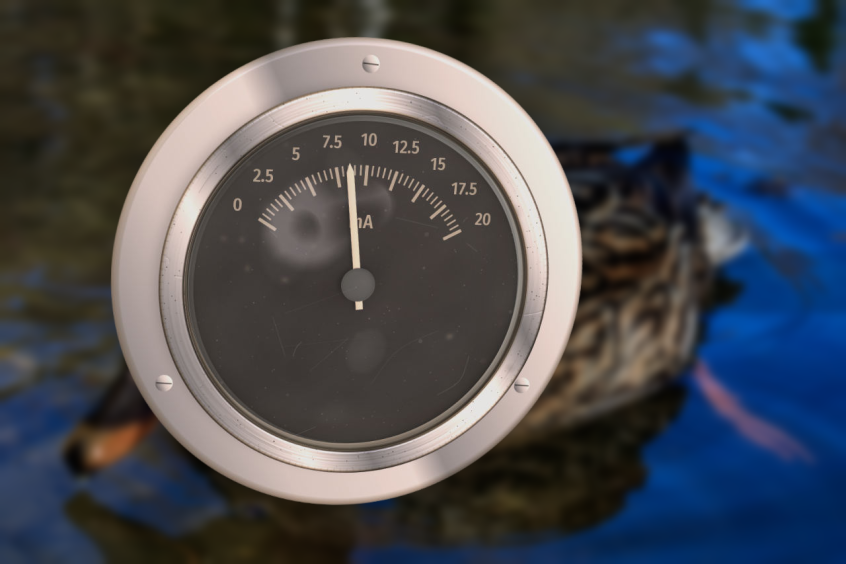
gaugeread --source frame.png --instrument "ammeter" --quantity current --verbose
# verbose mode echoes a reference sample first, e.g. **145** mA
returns **8.5** mA
